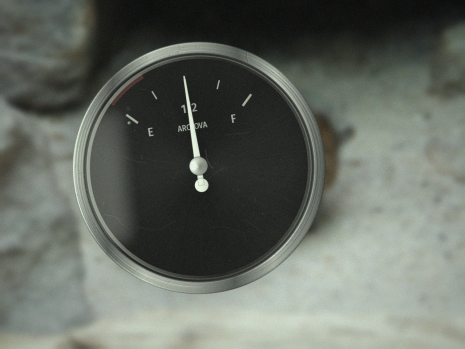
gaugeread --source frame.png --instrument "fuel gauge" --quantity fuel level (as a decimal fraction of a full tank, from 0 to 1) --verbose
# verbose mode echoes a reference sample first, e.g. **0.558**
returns **0.5**
